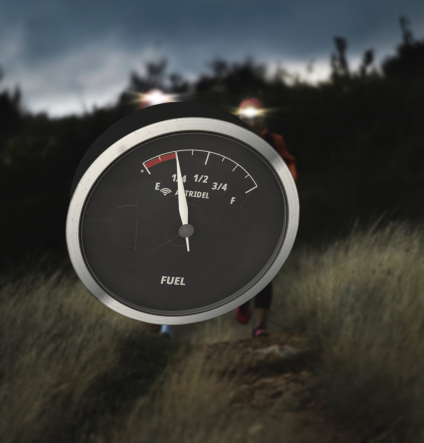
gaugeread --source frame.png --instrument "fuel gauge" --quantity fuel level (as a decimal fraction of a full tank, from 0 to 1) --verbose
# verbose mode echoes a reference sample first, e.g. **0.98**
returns **0.25**
